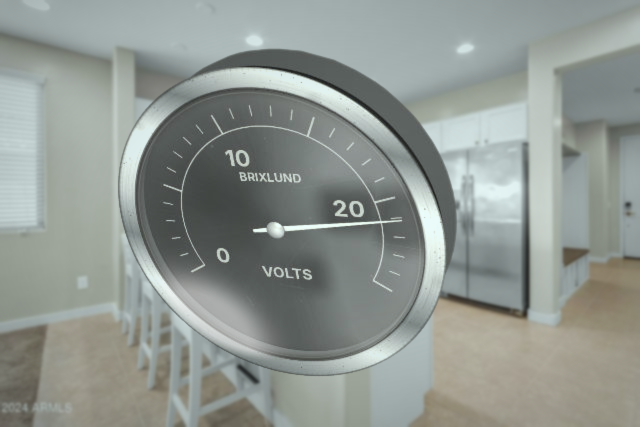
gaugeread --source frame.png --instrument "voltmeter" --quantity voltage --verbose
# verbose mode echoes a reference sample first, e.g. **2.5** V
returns **21** V
